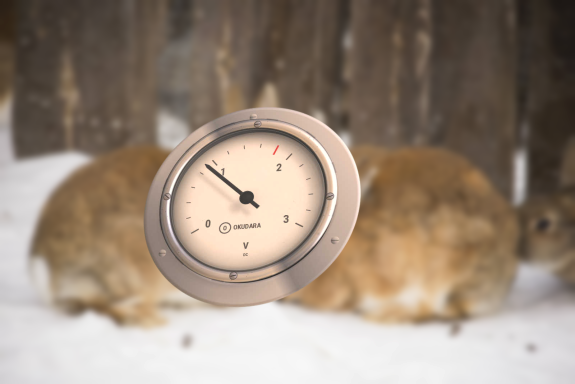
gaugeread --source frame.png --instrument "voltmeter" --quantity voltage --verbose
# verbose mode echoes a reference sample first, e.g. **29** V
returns **0.9** V
